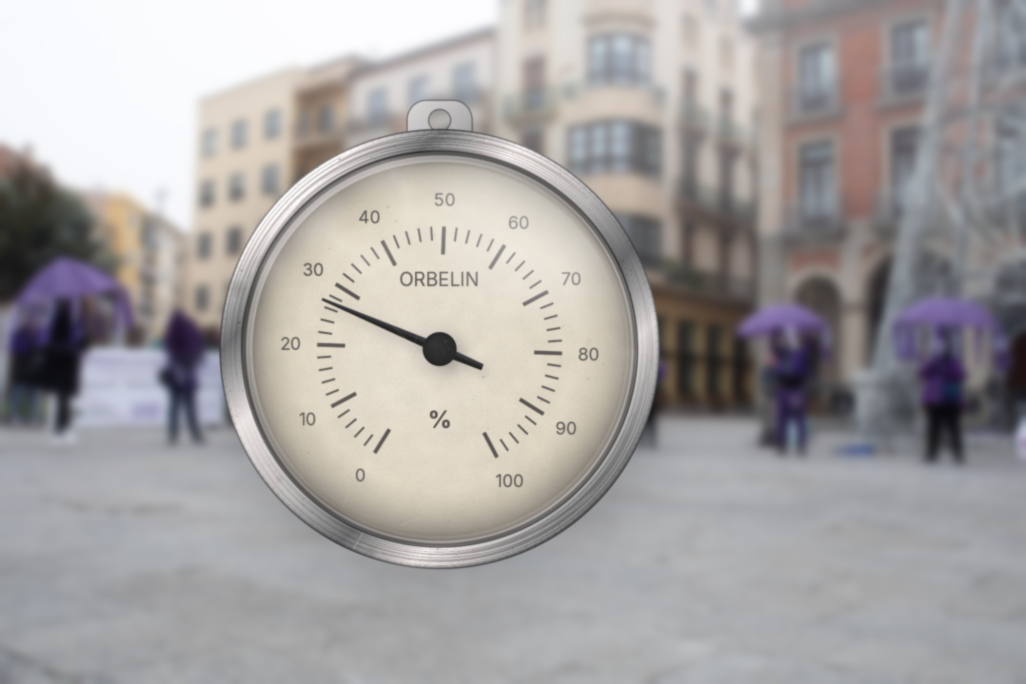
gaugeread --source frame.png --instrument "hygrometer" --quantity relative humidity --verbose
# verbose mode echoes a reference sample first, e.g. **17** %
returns **27** %
